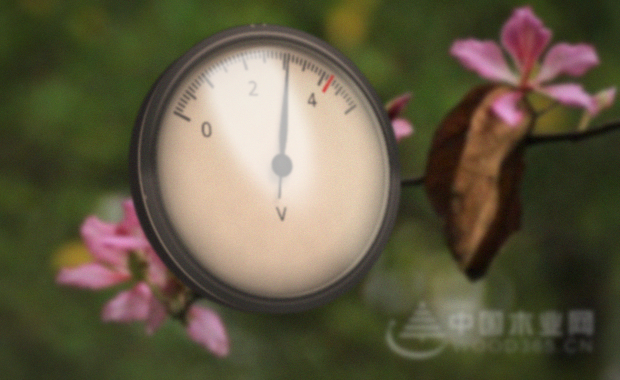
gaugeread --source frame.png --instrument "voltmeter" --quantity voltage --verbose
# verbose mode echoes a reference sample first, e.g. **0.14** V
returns **3** V
